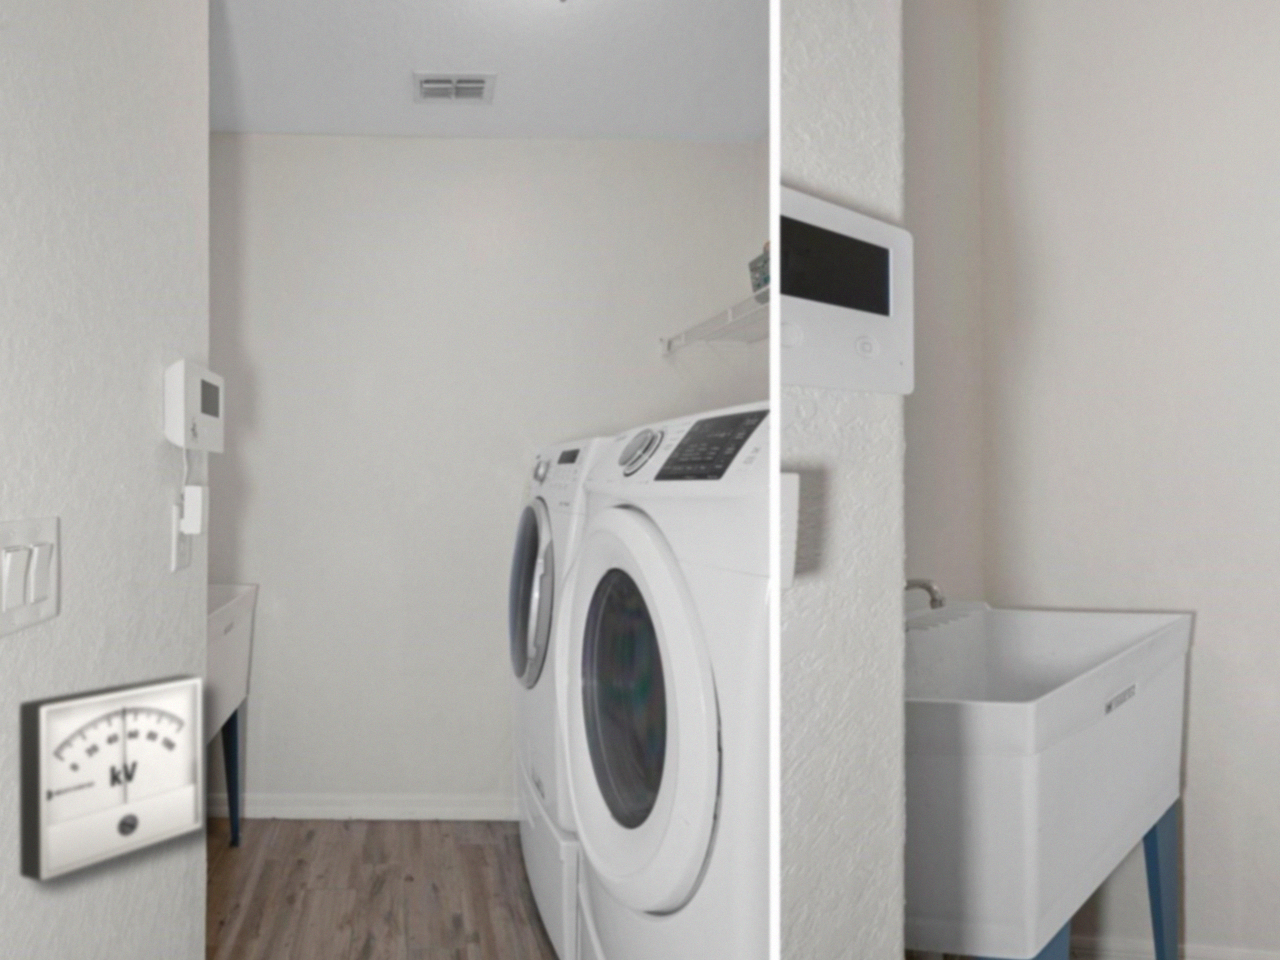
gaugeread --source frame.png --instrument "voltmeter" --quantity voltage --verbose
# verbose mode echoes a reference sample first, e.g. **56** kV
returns **50** kV
